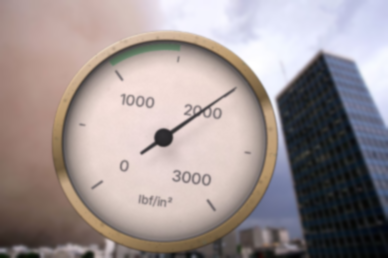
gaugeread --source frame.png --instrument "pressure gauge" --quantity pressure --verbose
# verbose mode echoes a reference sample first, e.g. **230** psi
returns **2000** psi
